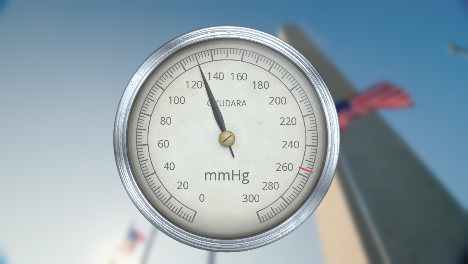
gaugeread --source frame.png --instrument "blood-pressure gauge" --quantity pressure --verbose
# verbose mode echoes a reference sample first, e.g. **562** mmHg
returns **130** mmHg
